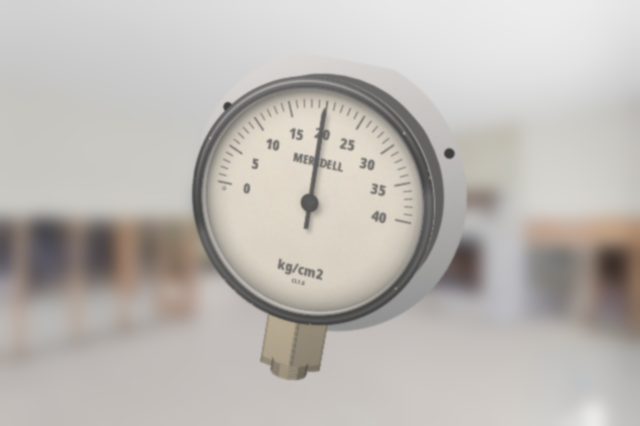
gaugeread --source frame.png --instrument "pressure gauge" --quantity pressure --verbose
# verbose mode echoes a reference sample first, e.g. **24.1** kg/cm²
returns **20** kg/cm²
